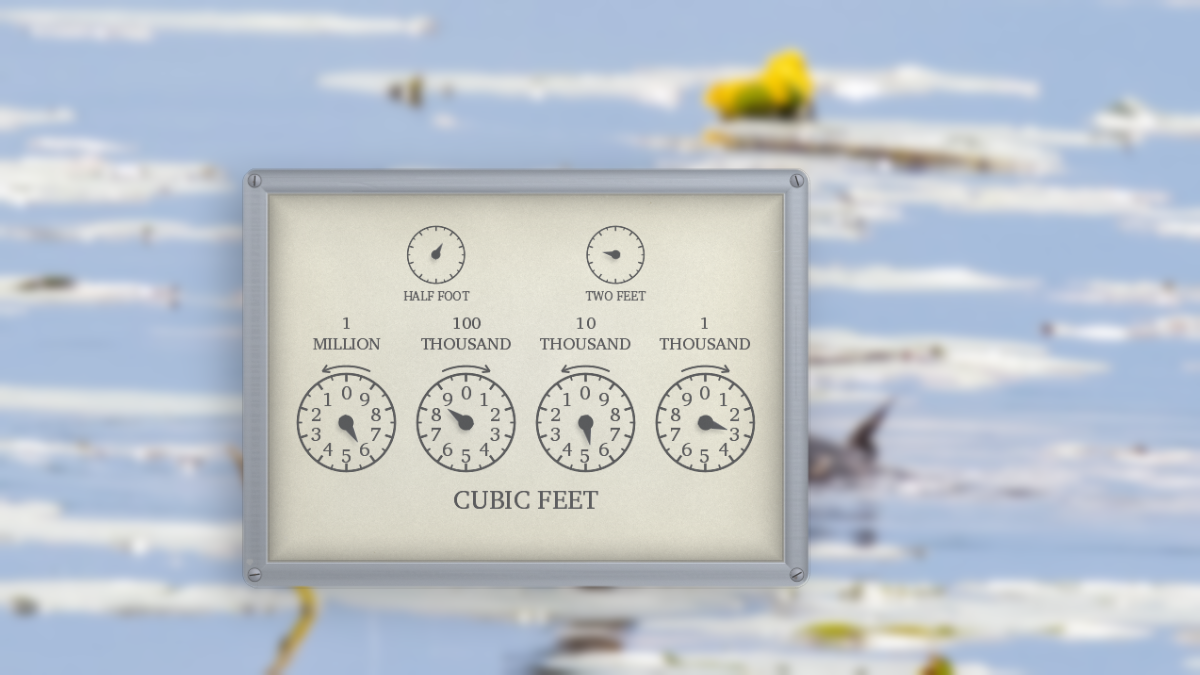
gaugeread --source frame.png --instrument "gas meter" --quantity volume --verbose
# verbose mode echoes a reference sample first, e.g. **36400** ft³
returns **585300** ft³
